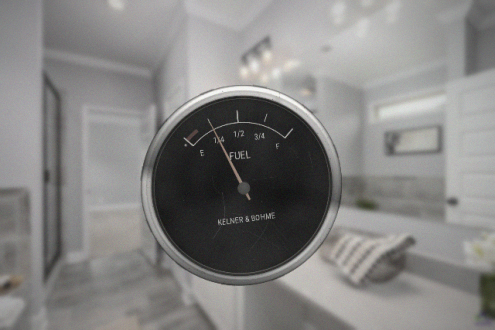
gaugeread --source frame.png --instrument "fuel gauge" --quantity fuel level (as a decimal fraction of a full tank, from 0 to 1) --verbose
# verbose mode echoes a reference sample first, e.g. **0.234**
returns **0.25**
